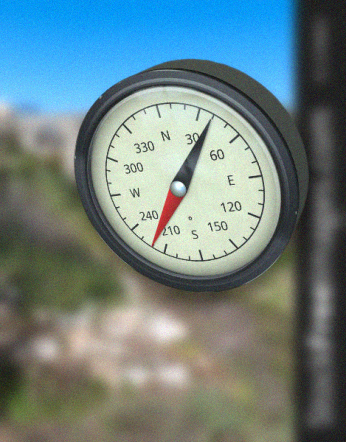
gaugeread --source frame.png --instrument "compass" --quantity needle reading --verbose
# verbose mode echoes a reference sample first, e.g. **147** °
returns **220** °
